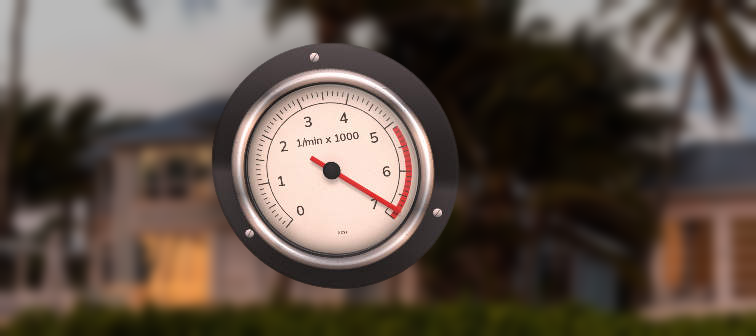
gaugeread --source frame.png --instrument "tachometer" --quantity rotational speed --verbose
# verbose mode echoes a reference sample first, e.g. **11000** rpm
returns **6800** rpm
